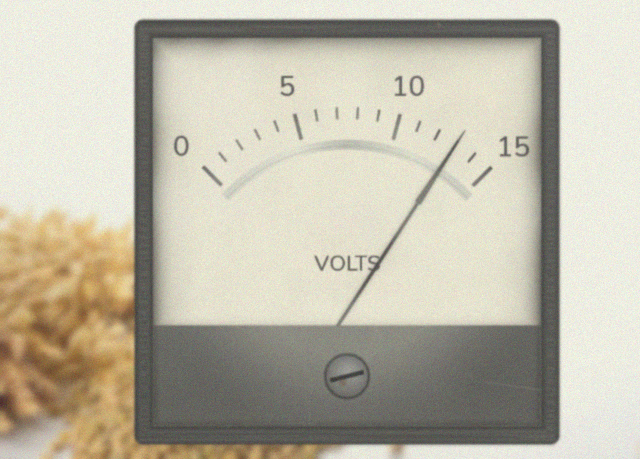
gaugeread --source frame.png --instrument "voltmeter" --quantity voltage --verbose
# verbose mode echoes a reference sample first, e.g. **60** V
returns **13** V
